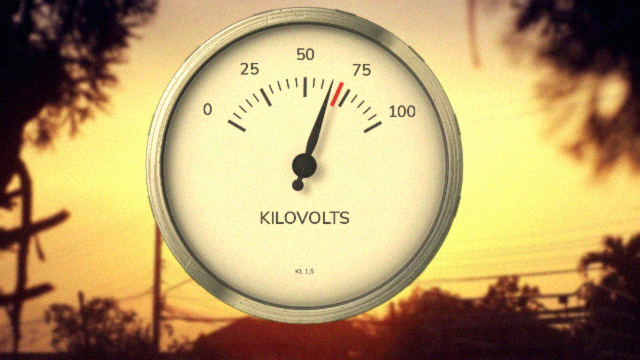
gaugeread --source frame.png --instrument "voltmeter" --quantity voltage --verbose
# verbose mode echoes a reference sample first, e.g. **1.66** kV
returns **65** kV
